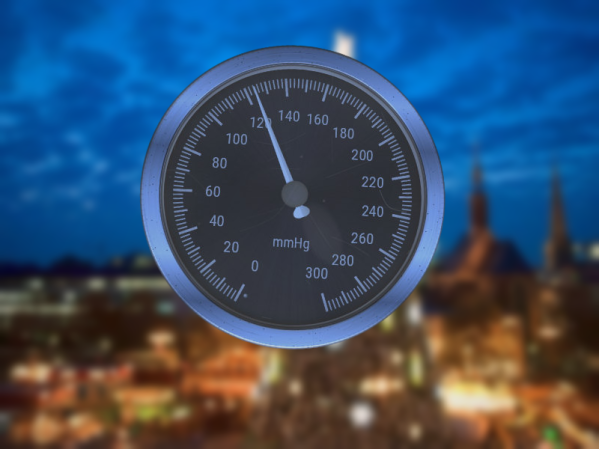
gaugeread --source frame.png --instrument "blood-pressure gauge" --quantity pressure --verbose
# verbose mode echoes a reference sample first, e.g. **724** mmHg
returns **124** mmHg
